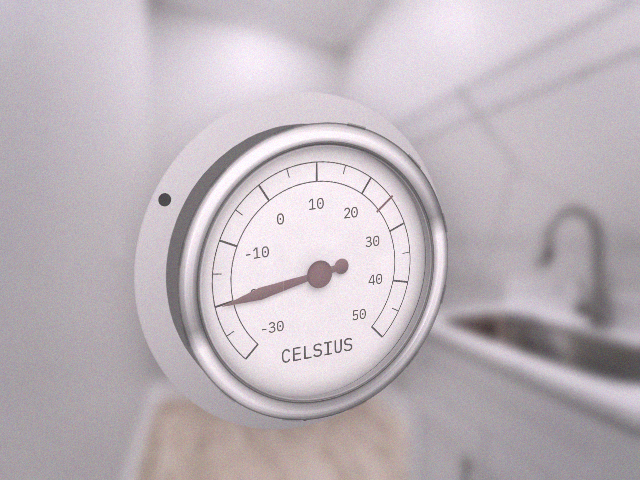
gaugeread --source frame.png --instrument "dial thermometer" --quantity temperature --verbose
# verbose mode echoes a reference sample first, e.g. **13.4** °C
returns **-20** °C
